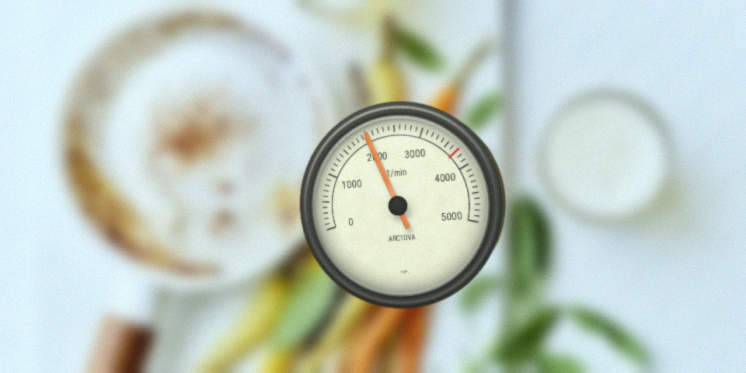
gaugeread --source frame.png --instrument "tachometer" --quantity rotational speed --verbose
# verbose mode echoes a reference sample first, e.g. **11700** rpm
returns **2000** rpm
